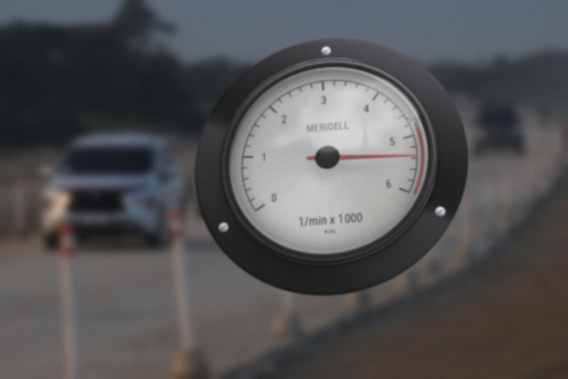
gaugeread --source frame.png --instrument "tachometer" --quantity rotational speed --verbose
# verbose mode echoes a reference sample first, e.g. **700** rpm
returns **5400** rpm
